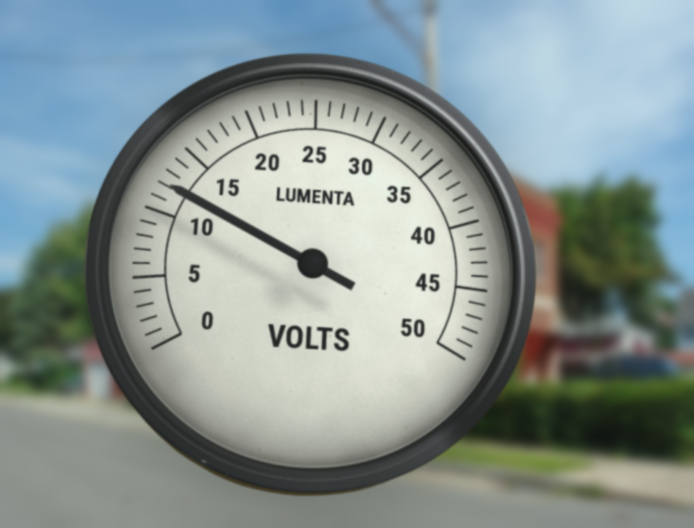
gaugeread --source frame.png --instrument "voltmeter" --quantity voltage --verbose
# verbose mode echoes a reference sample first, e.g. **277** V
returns **12** V
